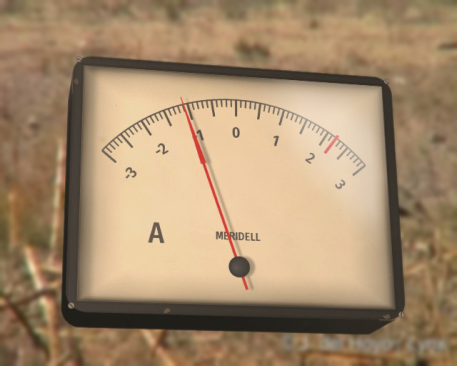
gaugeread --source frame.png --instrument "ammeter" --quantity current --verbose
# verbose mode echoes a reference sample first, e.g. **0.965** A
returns **-1.1** A
